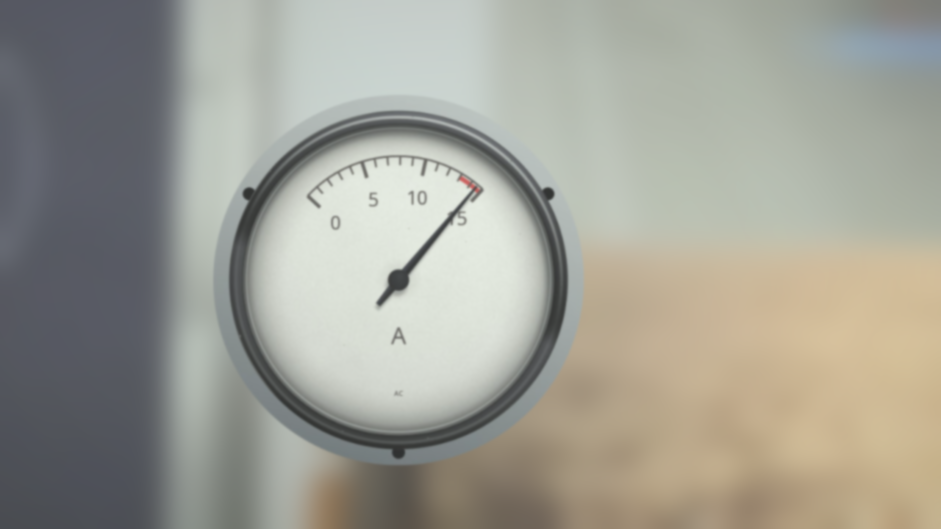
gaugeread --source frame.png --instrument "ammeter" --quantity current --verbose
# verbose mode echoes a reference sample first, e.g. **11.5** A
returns **14.5** A
